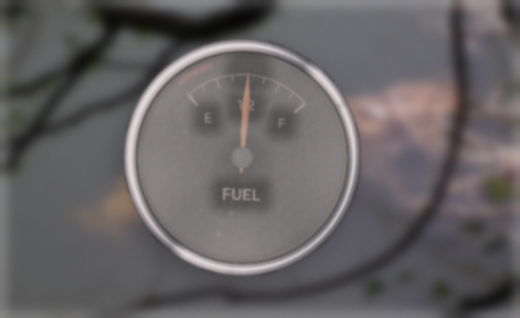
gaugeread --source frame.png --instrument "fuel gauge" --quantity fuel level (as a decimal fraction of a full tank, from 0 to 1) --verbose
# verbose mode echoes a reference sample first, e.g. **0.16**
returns **0.5**
